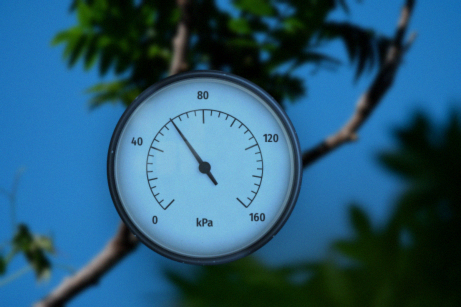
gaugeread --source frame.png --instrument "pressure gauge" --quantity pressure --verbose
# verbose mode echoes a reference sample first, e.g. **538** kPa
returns **60** kPa
